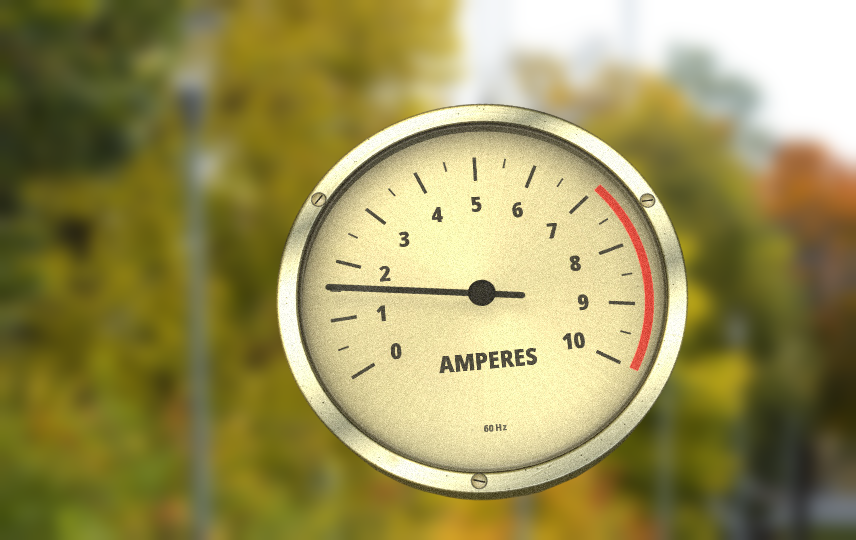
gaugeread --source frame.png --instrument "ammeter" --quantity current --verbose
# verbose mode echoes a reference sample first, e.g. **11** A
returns **1.5** A
